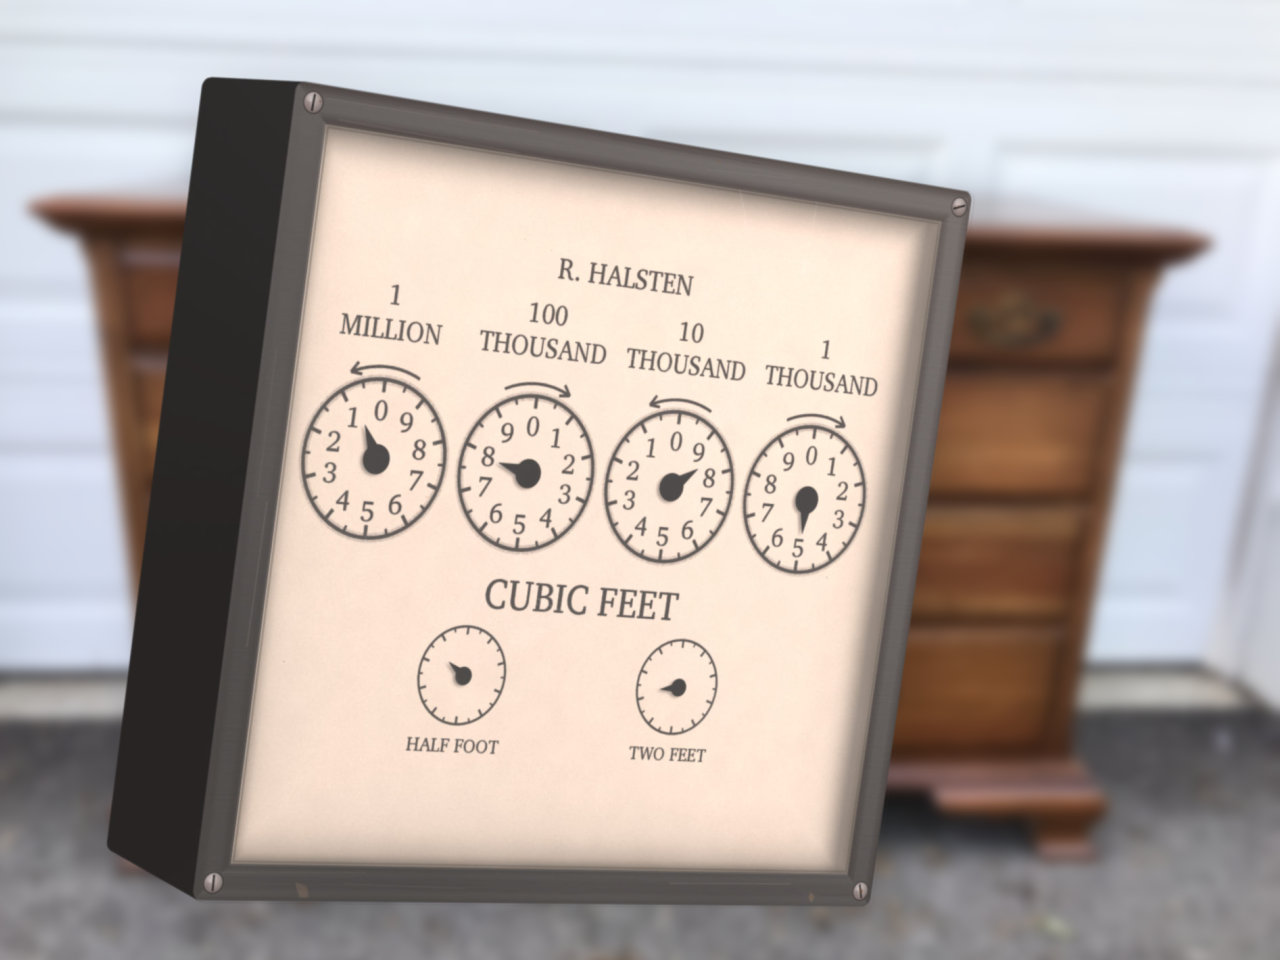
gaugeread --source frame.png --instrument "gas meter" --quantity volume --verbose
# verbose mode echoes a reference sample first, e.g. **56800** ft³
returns **78500** ft³
